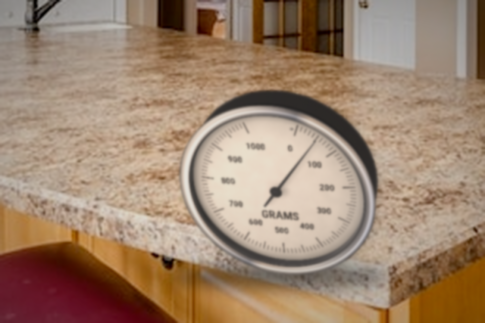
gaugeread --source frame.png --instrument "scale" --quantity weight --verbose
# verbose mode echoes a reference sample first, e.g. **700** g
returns **50** g
